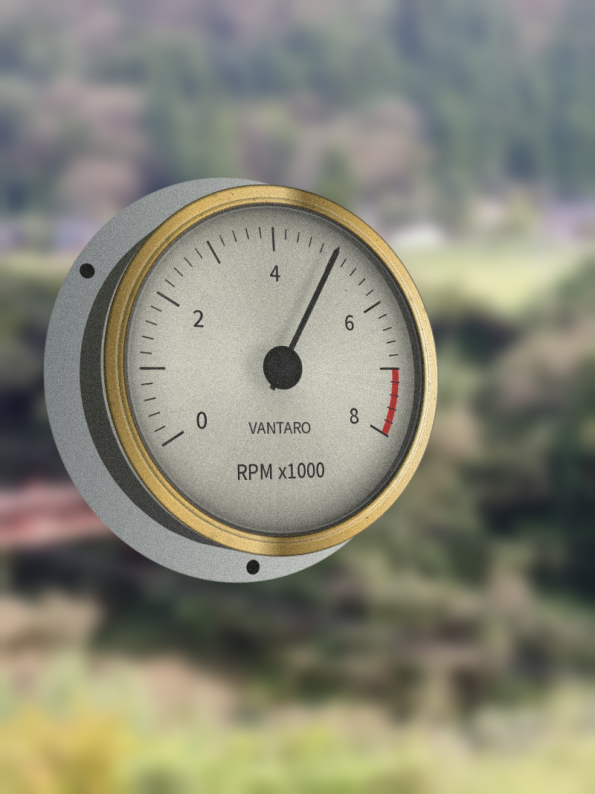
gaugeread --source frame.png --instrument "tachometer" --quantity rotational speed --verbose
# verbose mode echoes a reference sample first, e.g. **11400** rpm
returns **5000** rpm
